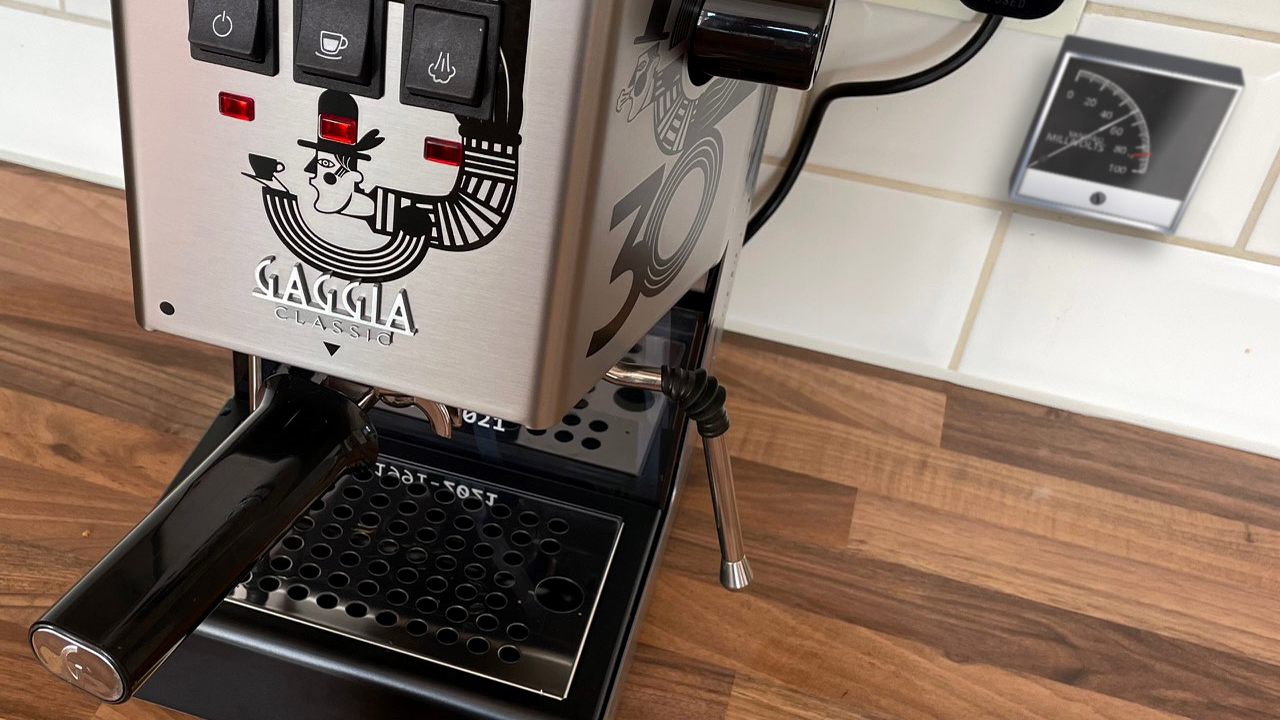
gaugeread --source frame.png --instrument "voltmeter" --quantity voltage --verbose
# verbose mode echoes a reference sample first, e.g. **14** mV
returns **50** mV
